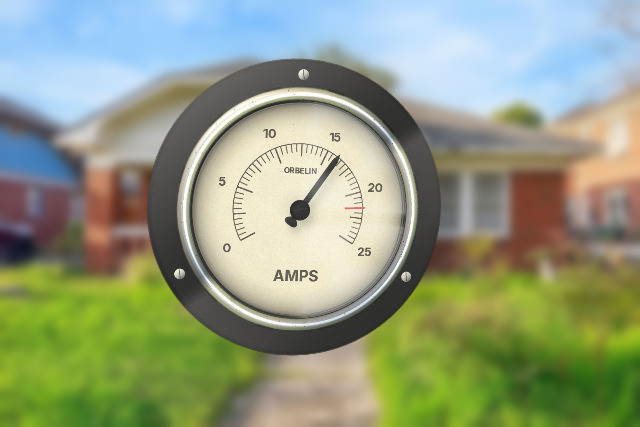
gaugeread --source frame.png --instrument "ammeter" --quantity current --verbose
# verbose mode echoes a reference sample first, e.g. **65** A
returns **16** A
